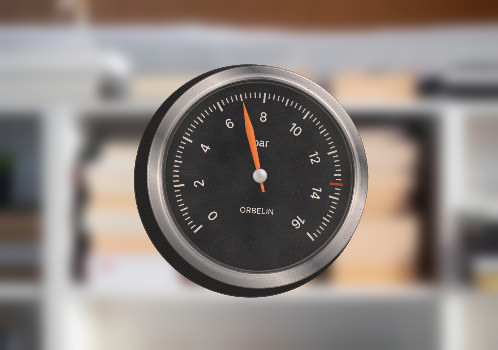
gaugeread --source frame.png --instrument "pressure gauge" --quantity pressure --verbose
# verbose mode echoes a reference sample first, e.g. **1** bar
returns **7** bar
